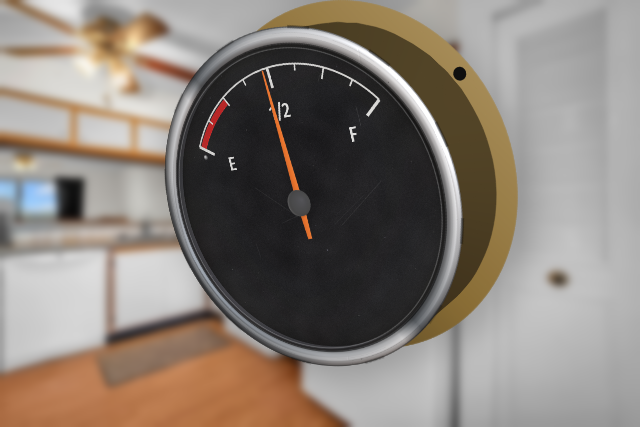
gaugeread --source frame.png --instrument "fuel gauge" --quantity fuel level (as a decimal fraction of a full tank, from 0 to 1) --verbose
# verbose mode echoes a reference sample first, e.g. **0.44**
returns **0.5**
